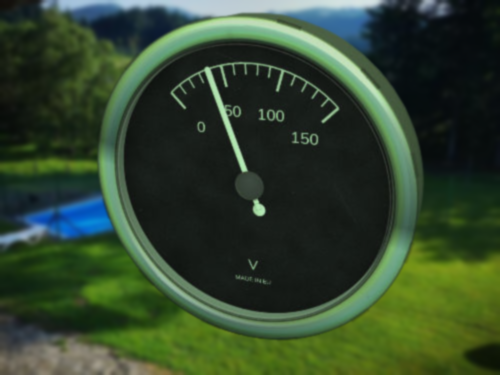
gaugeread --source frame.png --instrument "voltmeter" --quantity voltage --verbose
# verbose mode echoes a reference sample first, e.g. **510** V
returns **40** V
